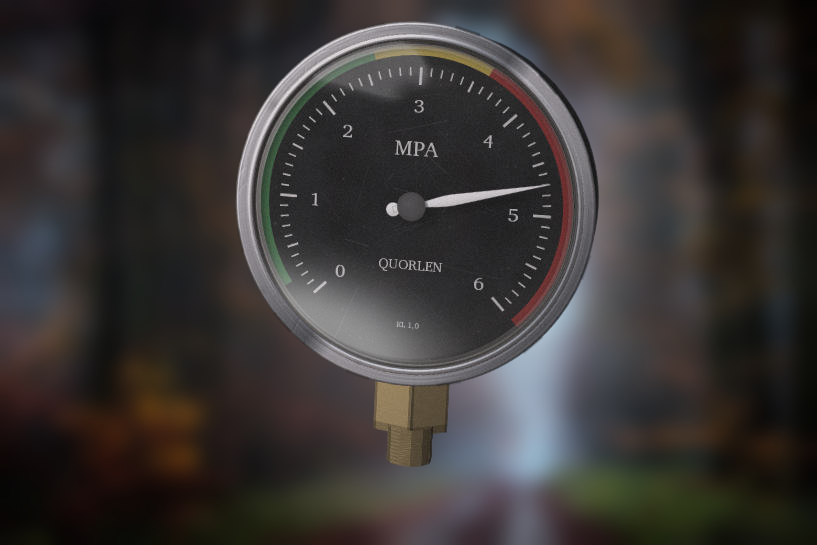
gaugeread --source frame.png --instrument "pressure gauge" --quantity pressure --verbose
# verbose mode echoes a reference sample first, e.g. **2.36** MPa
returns **4.7** MPa
